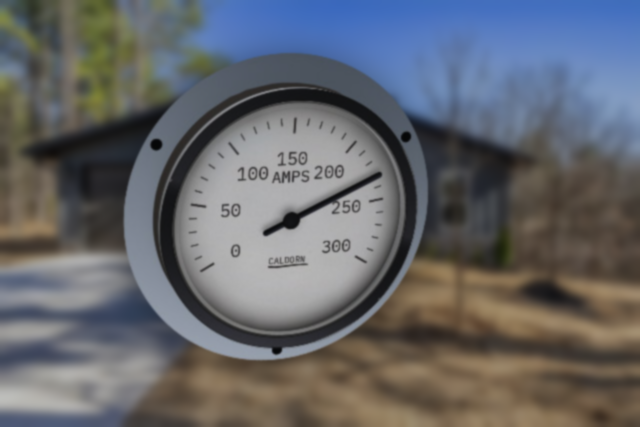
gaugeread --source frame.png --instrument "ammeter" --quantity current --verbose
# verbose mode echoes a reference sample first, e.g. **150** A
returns **230** A
